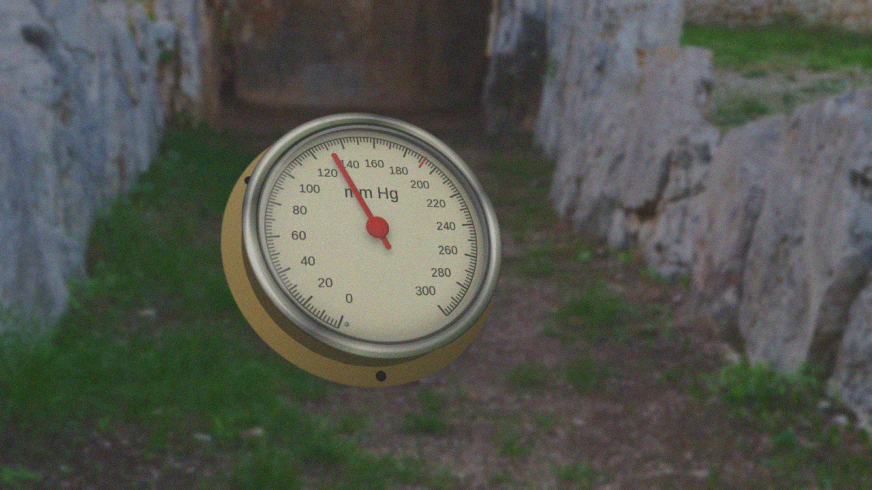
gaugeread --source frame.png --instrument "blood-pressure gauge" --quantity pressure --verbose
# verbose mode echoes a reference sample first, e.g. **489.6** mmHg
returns **130** mmHg
